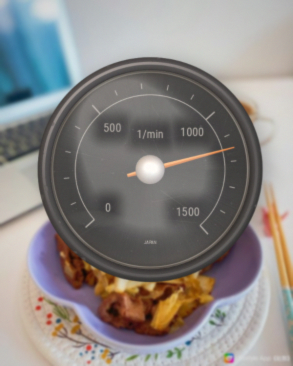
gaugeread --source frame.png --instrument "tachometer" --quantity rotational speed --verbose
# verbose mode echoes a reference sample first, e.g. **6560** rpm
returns **1150** rpm
